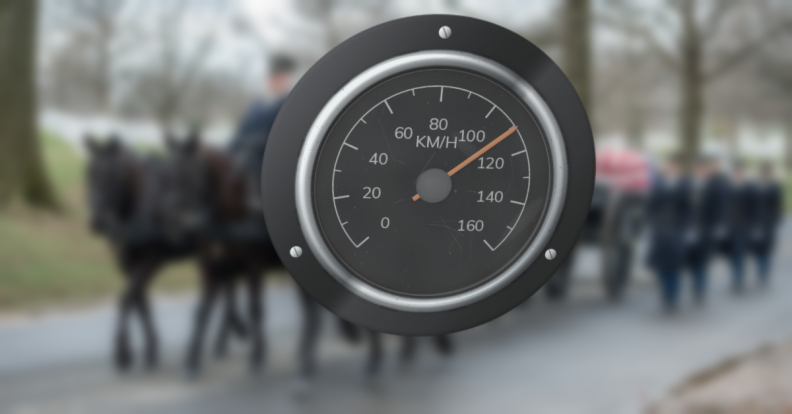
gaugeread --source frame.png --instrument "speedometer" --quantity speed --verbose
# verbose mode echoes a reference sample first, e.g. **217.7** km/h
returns **110** km/h
